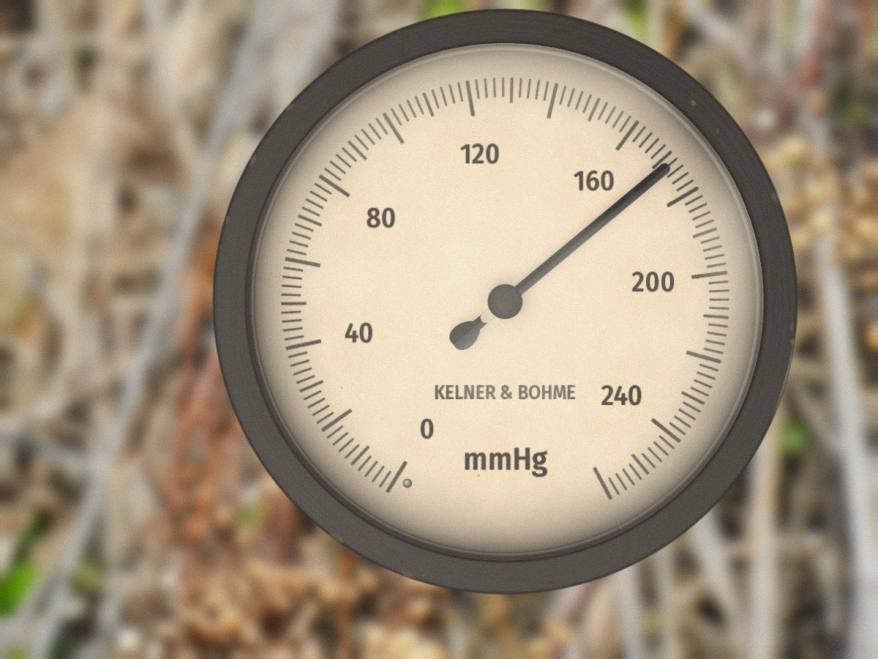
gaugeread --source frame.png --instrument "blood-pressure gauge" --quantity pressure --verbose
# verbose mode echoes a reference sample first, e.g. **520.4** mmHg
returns **172** mmHg
